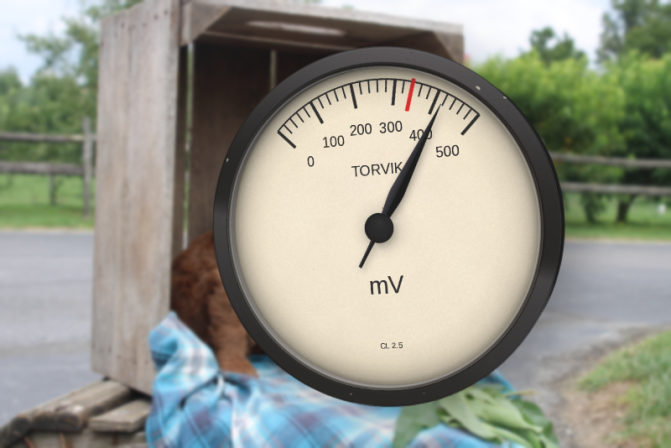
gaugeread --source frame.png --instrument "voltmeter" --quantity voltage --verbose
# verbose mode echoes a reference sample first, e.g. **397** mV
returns **420** mV
